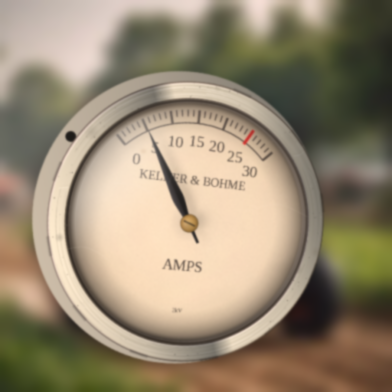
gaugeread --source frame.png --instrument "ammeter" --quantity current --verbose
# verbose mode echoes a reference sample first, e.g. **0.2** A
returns **5** A
